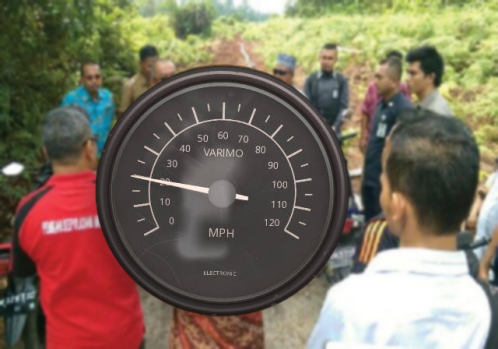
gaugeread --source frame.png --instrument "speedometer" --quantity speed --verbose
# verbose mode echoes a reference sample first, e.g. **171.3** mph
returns **20** mph
